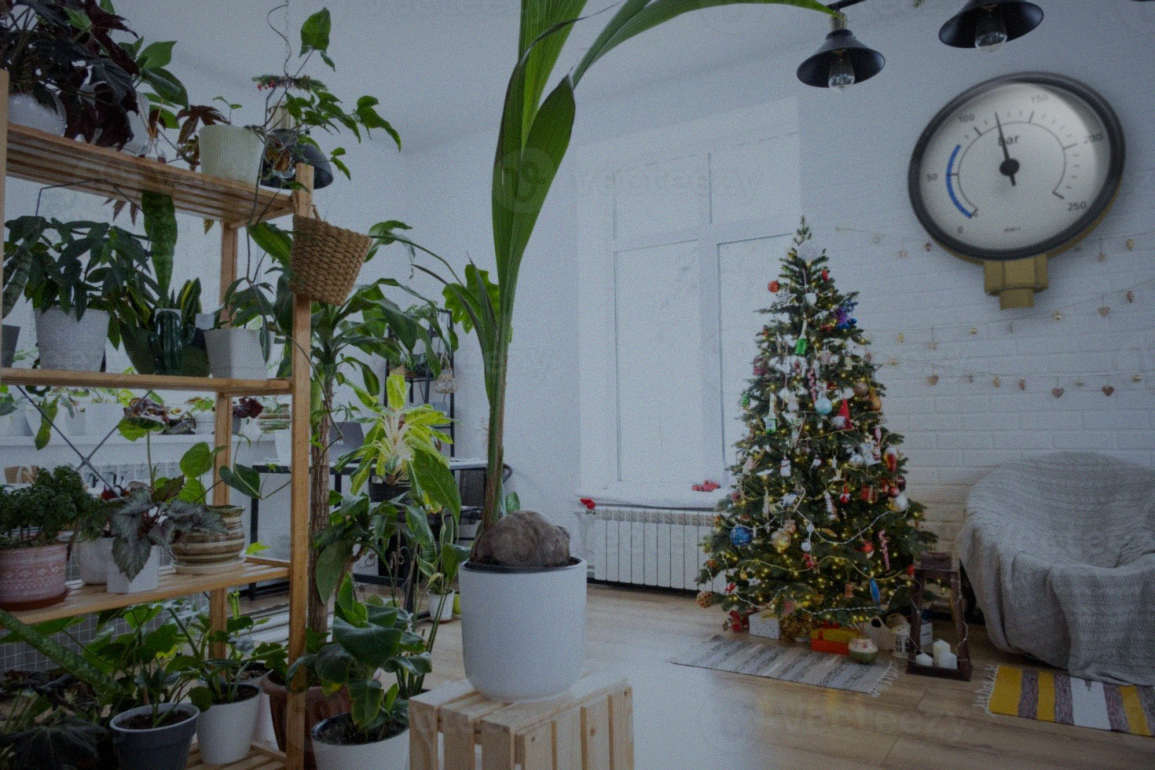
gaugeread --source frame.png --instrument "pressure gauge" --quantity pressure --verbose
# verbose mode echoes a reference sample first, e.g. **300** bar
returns **120** bar
